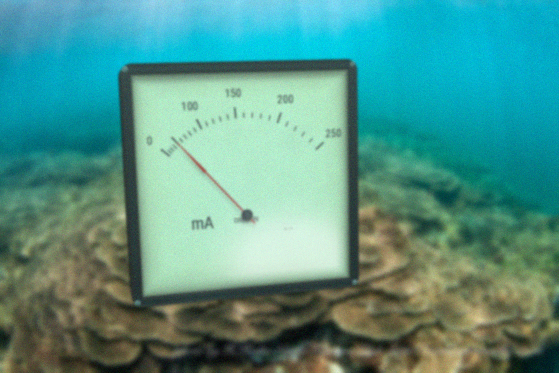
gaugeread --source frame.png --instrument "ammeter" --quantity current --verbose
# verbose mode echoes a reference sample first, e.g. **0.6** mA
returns **50** mA
